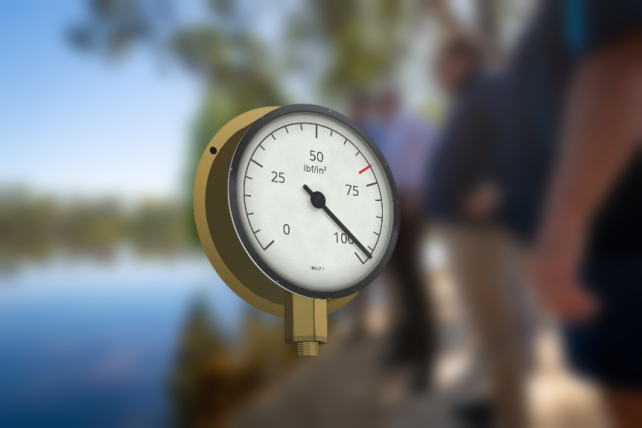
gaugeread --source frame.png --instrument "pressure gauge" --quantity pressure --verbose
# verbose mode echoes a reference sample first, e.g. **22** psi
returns **97.5** psi
